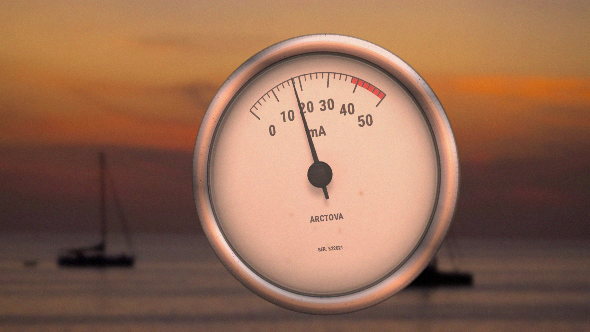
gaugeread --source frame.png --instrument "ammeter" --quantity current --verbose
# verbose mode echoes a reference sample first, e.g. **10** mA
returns **18** mA
